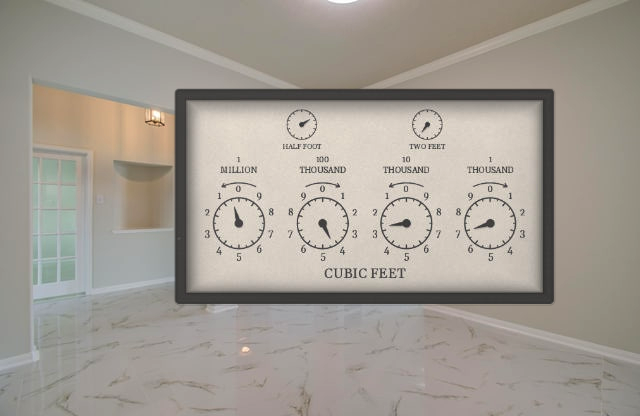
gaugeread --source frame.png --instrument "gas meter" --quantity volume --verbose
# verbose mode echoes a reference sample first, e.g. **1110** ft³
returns **42700** ft³
